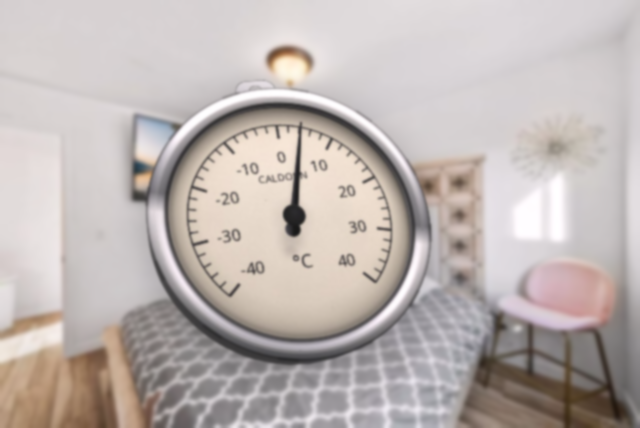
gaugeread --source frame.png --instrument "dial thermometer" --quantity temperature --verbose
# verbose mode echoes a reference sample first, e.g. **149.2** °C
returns **4** °C
